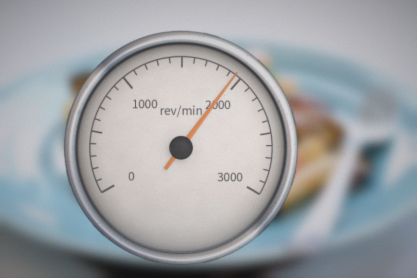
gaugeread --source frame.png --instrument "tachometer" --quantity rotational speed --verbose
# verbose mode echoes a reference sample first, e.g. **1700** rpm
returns **1950** rpm
